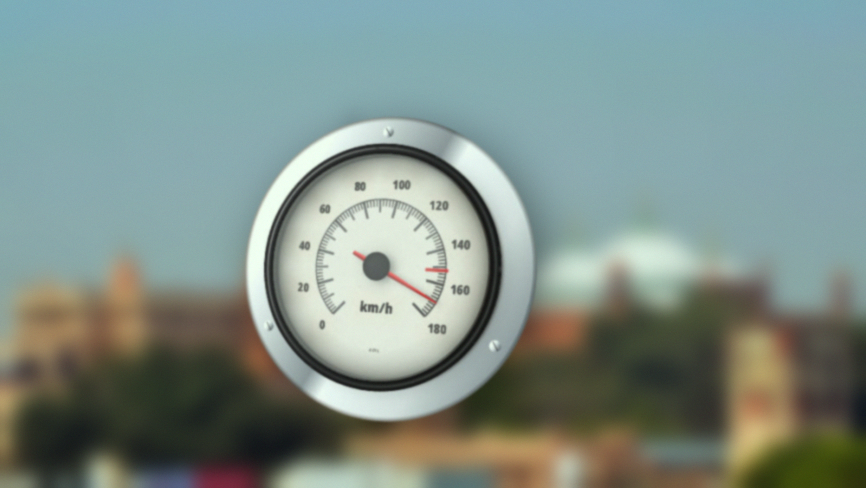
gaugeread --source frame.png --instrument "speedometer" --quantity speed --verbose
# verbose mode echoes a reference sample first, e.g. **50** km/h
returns **170** km/h
